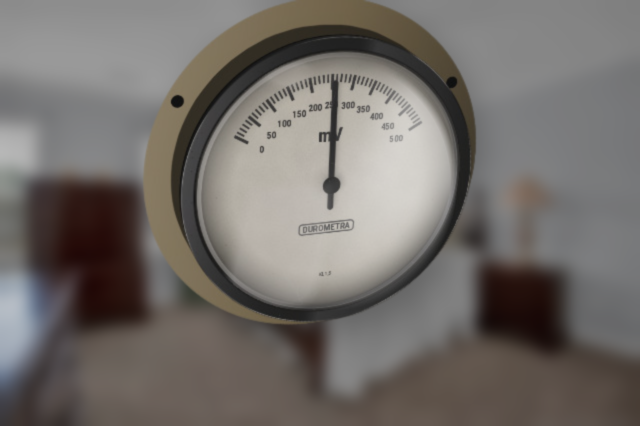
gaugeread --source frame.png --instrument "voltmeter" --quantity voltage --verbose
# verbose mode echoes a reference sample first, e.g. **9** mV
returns **250** mV
